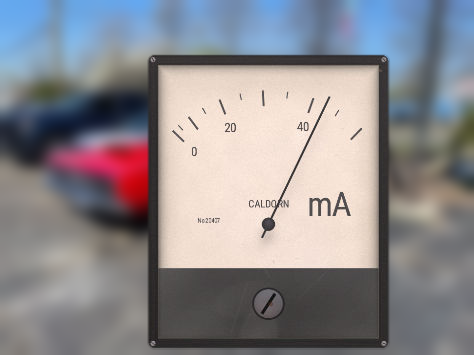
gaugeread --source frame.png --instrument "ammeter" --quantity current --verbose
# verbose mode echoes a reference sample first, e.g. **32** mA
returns **42.5** mA
